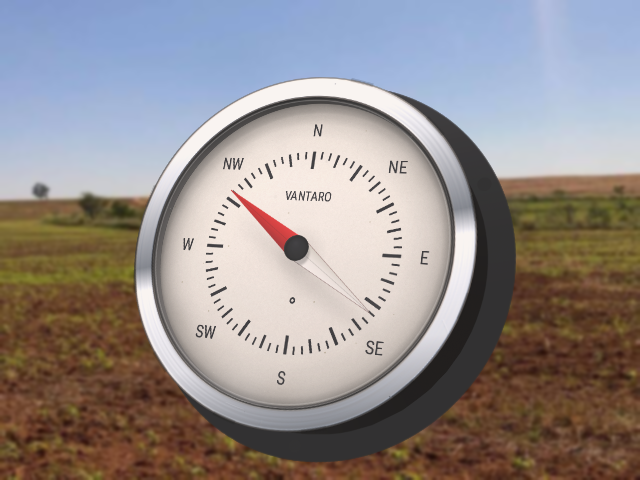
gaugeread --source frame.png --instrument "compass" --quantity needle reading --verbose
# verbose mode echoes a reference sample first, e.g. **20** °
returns **305** °
